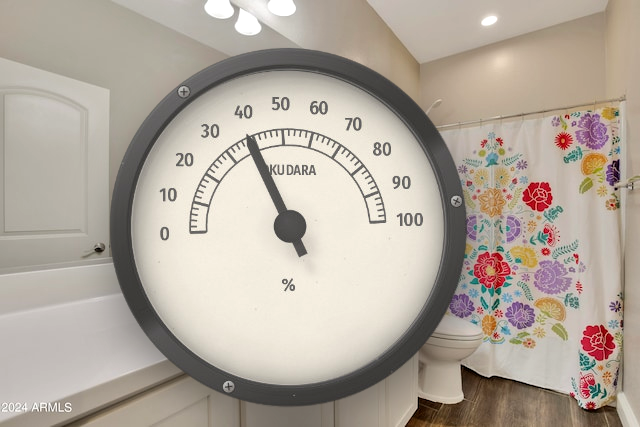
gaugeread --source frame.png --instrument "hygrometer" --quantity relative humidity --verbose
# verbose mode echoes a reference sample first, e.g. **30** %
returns **38** %
